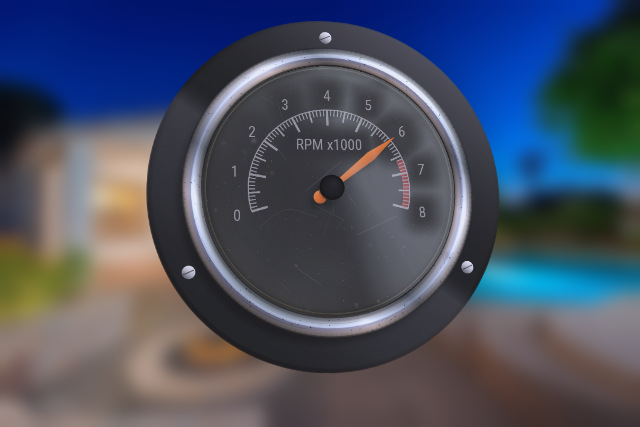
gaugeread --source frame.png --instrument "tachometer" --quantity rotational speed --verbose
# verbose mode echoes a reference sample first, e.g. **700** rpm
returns **6000** rpm
